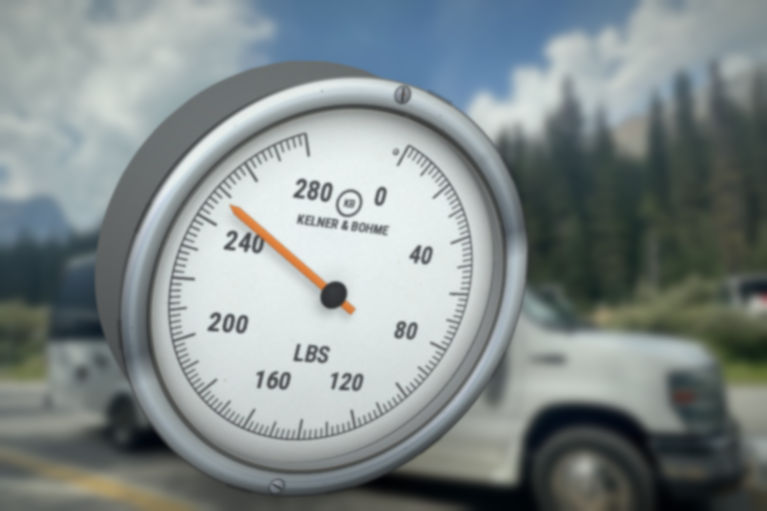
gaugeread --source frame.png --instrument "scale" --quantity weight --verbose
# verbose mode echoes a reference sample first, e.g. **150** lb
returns **248** lb
